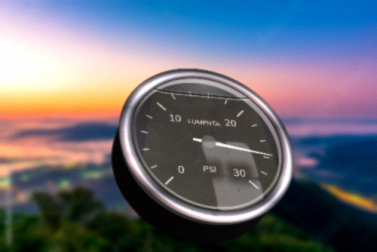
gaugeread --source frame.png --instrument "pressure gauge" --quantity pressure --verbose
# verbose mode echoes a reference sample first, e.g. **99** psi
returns **26** psi
